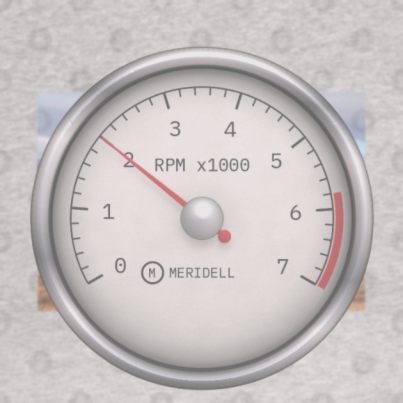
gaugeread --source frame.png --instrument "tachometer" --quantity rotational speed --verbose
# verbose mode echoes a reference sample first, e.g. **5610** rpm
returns **2000** rpm
